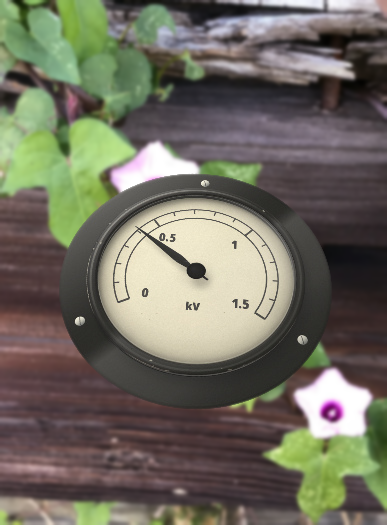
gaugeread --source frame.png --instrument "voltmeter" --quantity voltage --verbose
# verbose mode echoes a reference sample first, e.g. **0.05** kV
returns **0.4** kV
